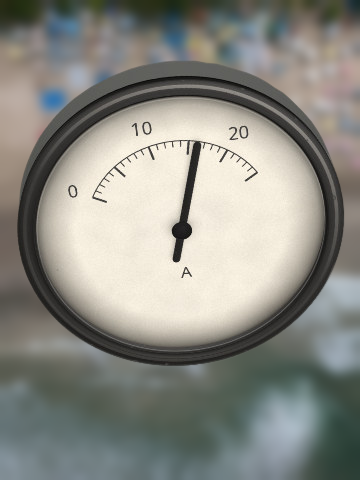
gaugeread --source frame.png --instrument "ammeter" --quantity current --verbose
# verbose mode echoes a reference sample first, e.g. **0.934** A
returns **16** A
